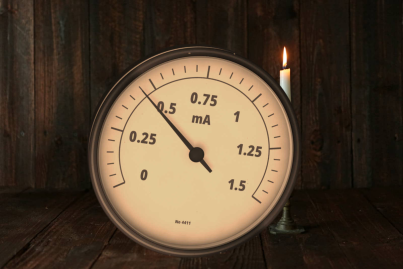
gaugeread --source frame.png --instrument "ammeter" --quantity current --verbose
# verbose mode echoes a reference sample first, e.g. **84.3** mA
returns **0.45** mA
